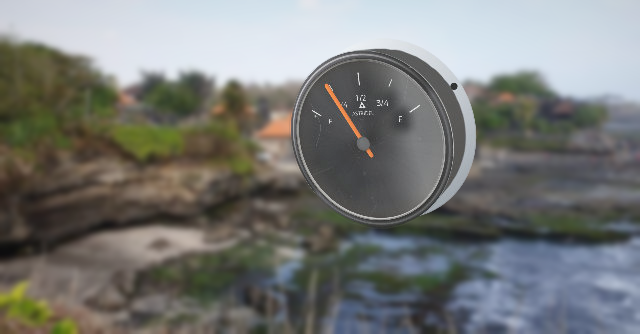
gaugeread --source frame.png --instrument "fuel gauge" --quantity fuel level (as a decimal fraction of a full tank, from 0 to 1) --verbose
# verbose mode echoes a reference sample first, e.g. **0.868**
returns **0.25**
